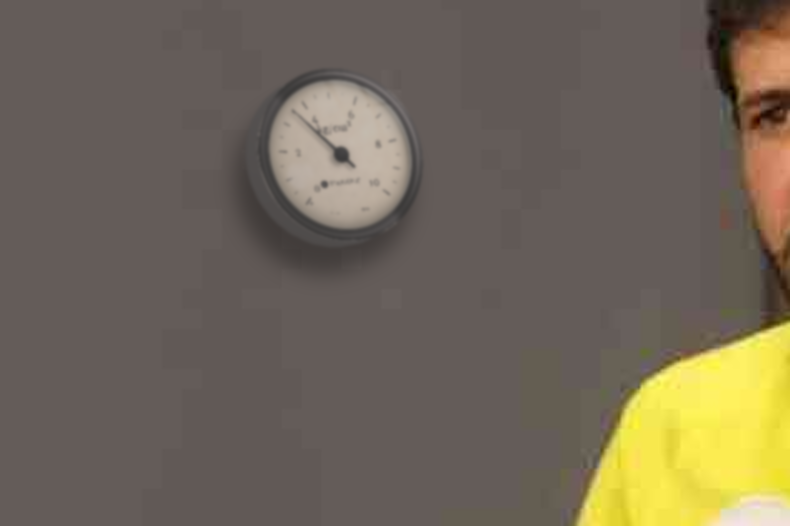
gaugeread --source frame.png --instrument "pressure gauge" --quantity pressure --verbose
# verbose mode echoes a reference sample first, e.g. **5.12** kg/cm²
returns **3.5** kg/cm²
